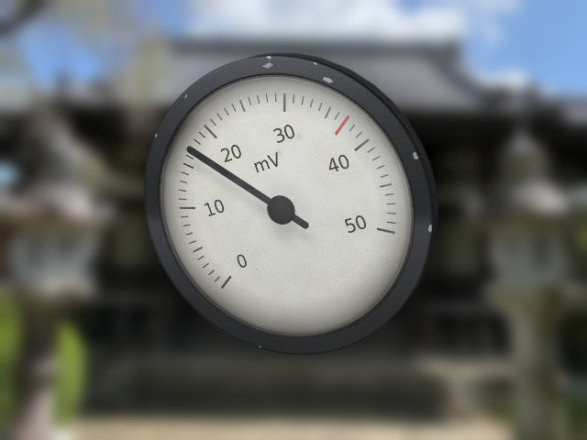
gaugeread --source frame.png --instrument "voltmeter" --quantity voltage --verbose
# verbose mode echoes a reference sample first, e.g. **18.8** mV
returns **17** mV
